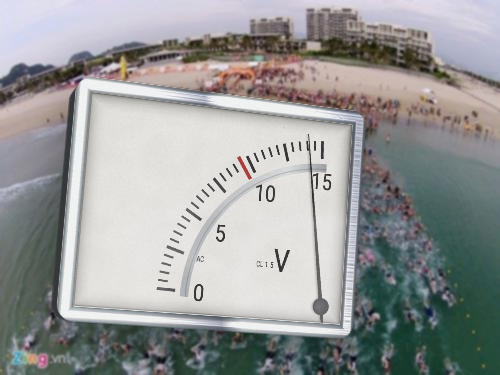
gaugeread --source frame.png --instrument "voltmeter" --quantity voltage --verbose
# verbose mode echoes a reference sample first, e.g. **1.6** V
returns **14** V
